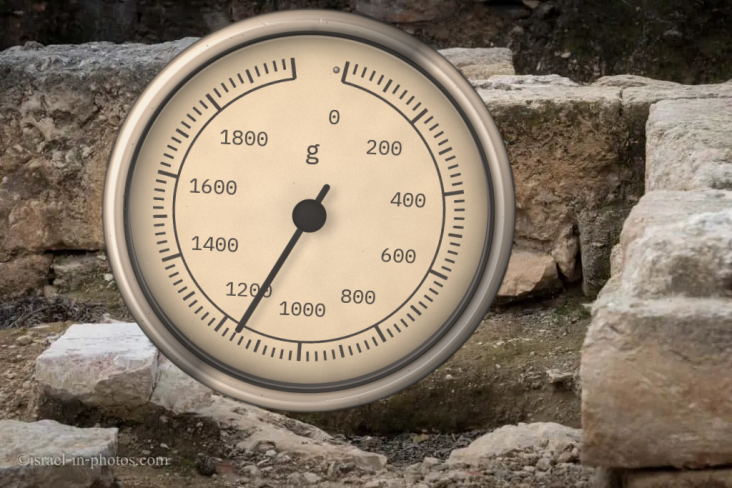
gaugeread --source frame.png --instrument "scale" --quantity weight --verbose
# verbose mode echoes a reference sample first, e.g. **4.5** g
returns **1160** g
